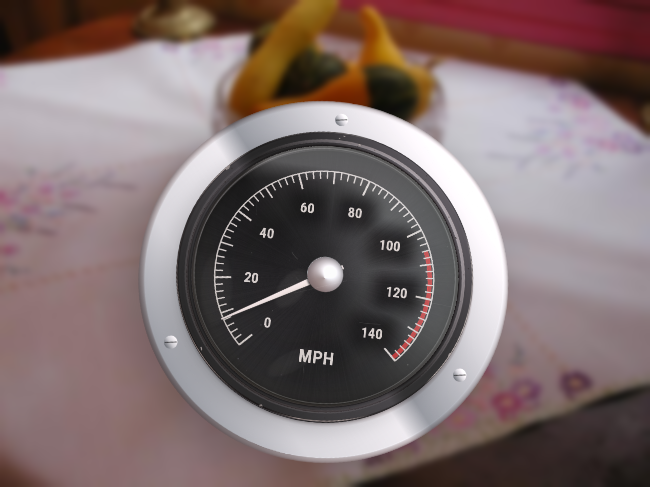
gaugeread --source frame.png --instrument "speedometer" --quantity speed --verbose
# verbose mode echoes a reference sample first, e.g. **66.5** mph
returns **8** mph
